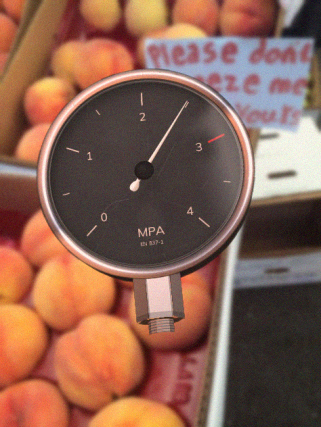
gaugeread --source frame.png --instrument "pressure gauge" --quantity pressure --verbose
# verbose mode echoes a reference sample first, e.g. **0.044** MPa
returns **2.5** MPa
